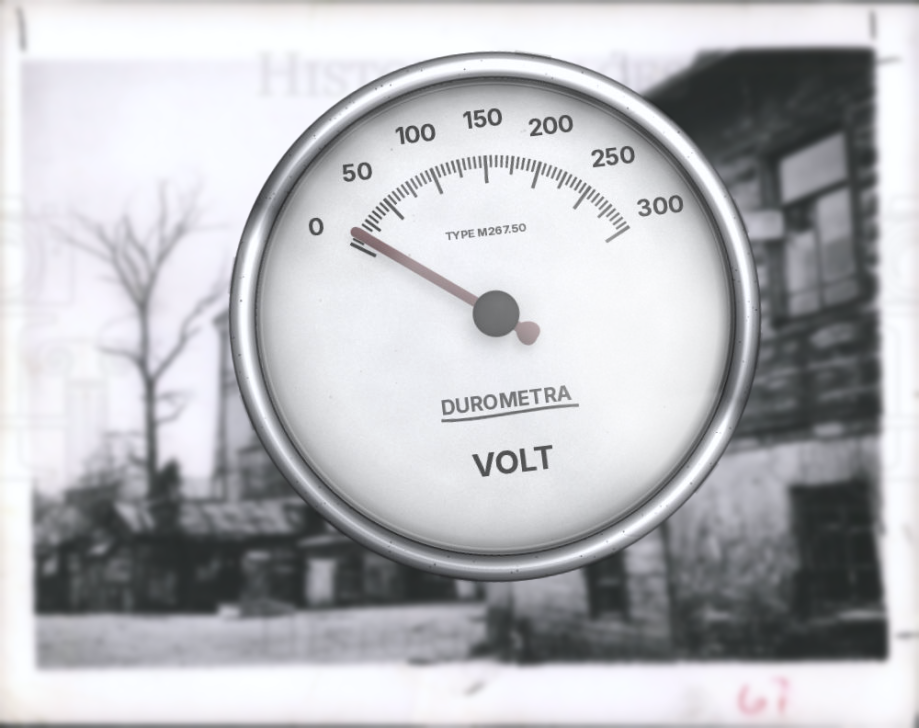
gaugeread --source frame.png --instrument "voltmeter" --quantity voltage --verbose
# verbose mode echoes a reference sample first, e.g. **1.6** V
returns **10** V
